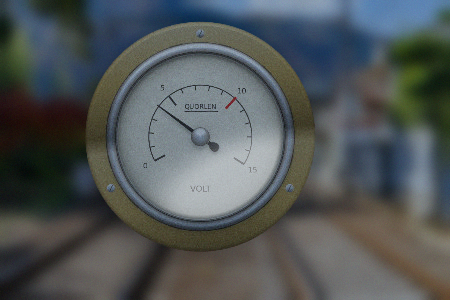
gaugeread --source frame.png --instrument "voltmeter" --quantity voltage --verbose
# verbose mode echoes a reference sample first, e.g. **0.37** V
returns **4** V
